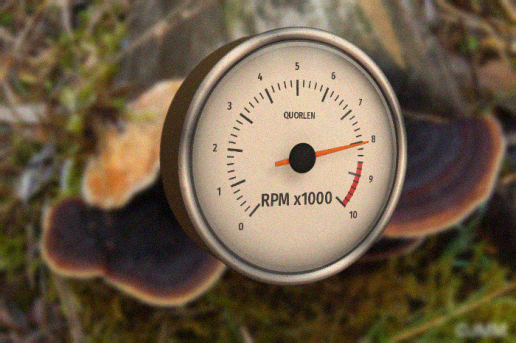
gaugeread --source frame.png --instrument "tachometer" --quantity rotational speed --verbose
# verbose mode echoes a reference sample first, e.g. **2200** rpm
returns **8000** rpm
